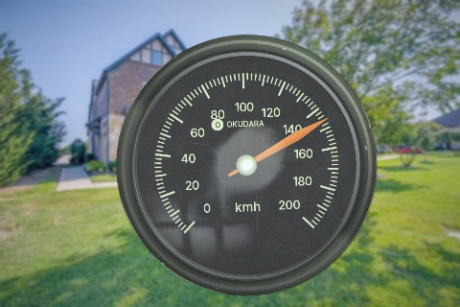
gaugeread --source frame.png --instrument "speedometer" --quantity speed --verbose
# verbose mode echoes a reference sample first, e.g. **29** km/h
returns **146** km/h
